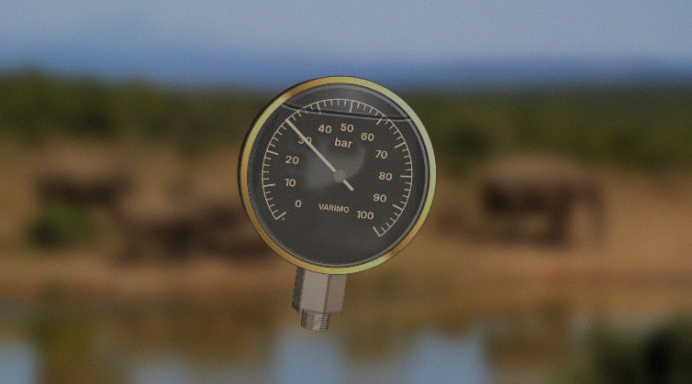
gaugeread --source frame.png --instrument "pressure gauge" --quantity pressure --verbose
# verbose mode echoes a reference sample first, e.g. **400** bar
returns **30** bar
